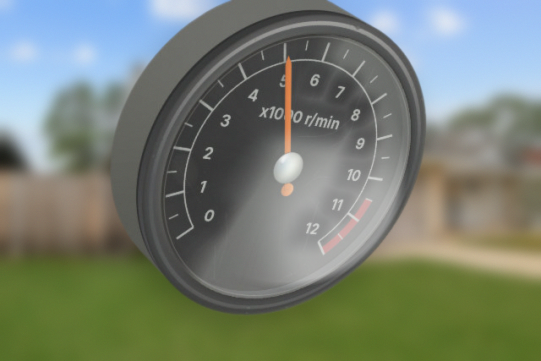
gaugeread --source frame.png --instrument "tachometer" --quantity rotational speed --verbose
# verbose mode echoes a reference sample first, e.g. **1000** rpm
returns **5000** rpm
